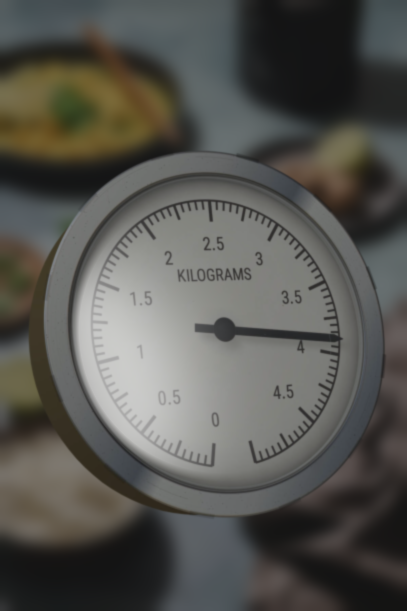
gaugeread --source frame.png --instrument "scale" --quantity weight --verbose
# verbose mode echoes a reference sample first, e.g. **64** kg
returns **3.9** kg
